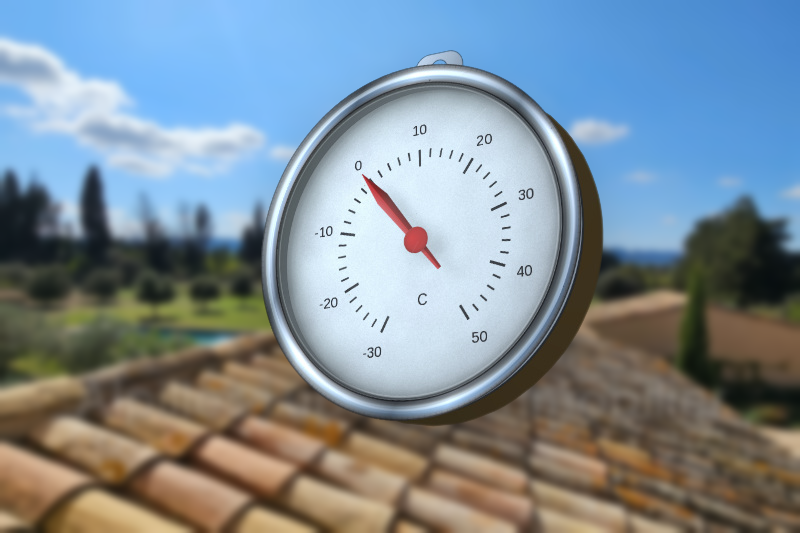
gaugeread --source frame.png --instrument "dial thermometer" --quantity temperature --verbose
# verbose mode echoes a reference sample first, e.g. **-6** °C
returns **0** °C
